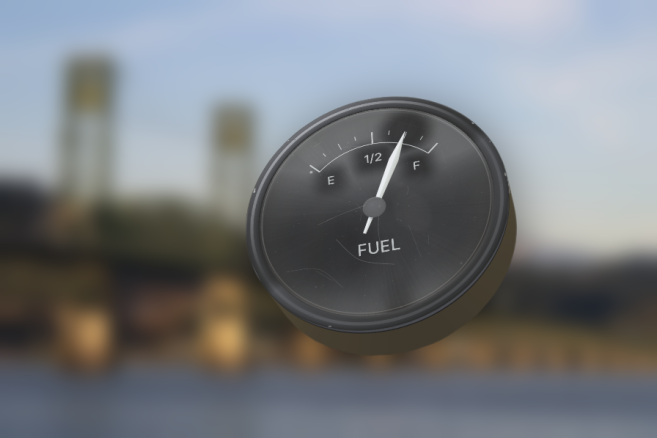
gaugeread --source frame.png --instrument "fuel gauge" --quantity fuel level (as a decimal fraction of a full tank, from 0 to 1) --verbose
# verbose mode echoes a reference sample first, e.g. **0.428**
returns **0.75**
